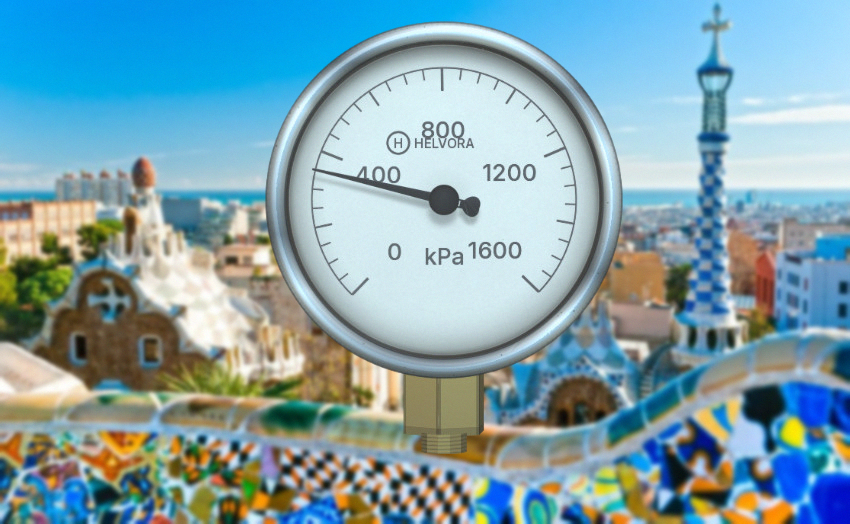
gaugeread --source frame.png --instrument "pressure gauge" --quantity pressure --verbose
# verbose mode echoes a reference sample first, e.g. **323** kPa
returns **350** kPa
